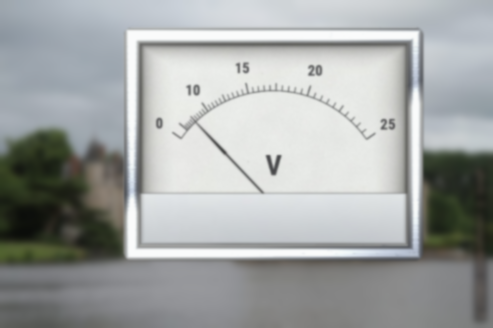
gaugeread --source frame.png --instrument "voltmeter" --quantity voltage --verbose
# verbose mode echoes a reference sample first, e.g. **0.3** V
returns **7.5** V
